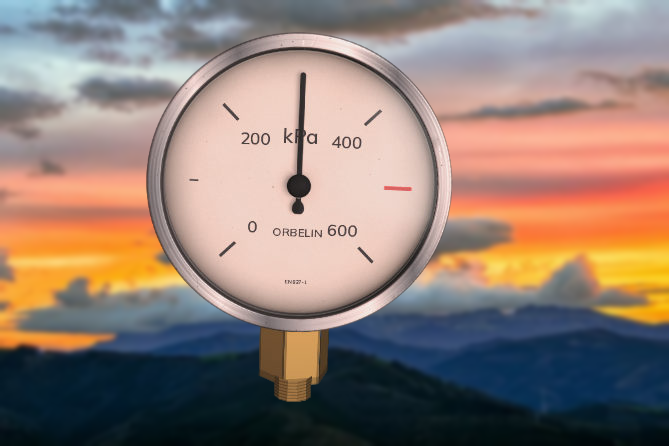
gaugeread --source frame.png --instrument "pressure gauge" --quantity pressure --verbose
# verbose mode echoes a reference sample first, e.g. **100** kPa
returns **300** kPa
